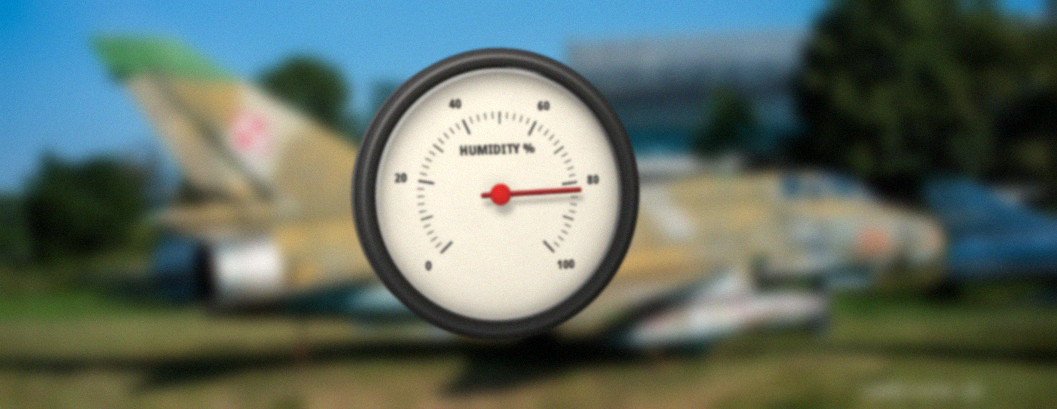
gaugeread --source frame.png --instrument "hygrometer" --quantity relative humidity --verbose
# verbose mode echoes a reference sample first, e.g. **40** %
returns **82** %
